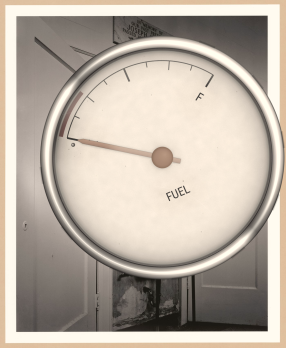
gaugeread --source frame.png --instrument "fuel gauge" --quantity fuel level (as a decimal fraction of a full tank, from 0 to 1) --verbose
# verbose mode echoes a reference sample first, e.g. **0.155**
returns **0**
